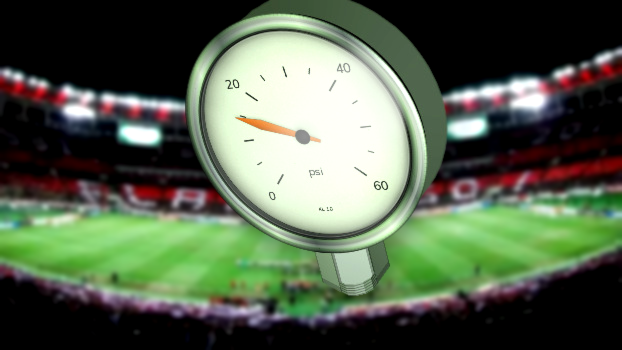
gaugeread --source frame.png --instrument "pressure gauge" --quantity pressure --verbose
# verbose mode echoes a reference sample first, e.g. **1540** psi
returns **15** psi
